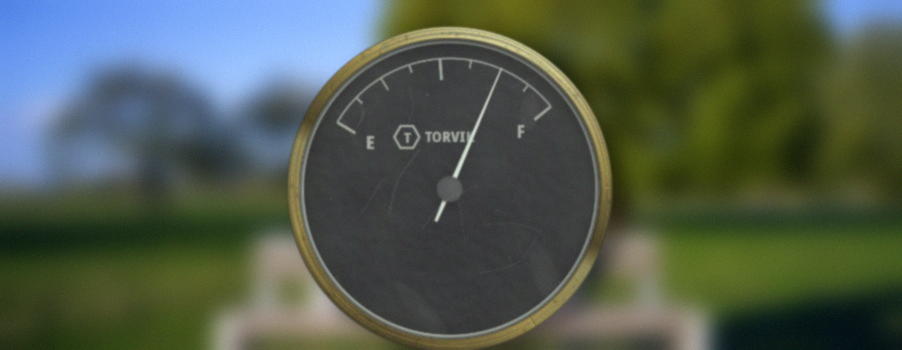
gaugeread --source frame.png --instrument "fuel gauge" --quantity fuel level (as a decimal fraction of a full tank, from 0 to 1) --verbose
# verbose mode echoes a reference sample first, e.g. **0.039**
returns **0.75**
